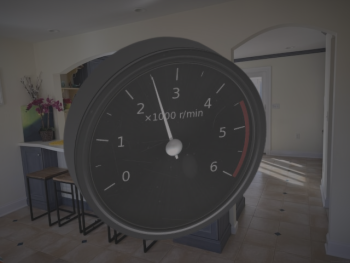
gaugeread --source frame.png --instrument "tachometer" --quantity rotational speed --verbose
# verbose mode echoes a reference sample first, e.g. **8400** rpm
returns **2500** rpm
